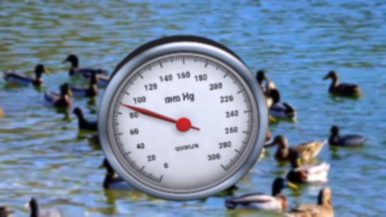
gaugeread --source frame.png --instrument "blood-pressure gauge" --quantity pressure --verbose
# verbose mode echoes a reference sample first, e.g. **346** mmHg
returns **90** mmHg
